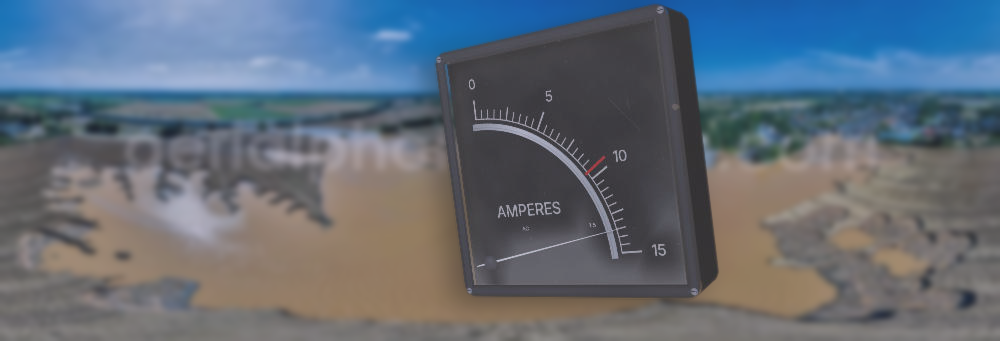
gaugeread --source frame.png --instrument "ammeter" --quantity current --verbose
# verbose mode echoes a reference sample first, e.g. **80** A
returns **13.5** A
